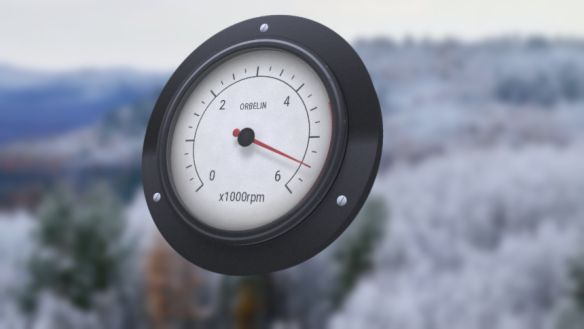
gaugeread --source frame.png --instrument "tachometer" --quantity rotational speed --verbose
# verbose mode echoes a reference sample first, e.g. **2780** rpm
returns **5500** rpm
